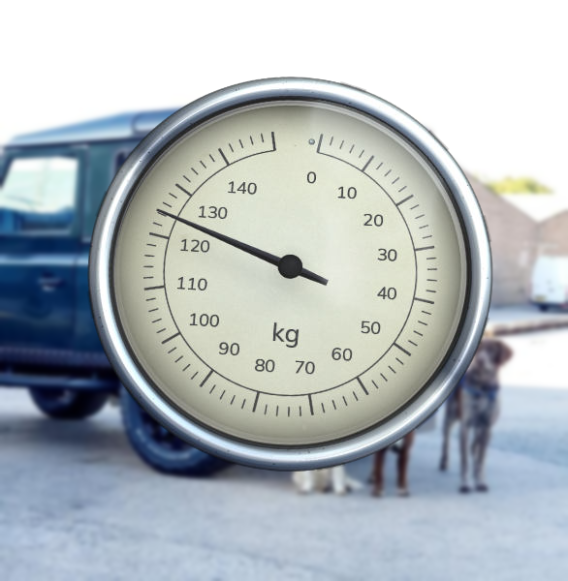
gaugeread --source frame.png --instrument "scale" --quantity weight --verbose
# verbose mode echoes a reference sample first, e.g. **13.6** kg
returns **124** kg
